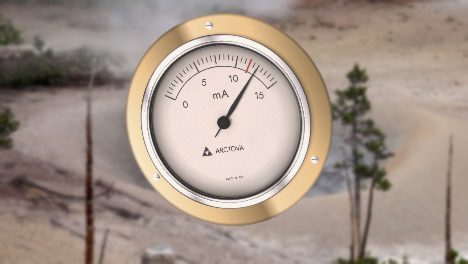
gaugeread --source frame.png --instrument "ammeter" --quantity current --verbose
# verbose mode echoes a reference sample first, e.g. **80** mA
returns **12.5** mA
